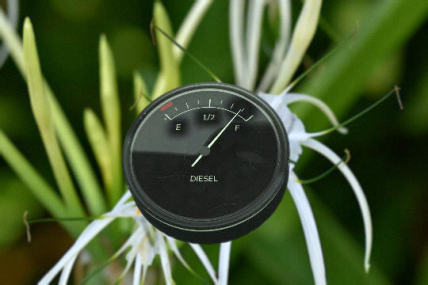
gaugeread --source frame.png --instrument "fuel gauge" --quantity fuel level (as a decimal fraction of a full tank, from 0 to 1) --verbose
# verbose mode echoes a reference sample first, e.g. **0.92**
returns **0.875**
